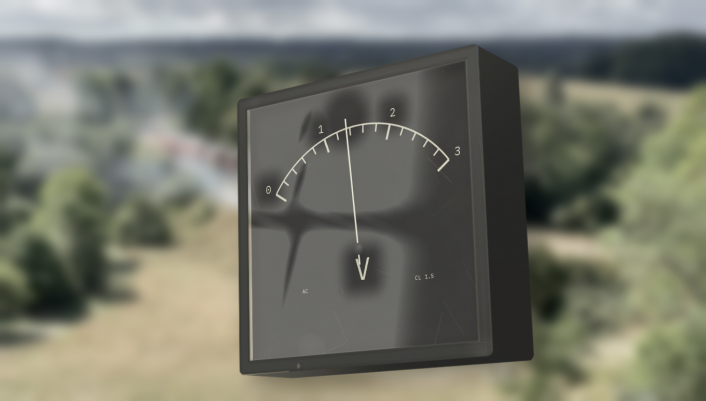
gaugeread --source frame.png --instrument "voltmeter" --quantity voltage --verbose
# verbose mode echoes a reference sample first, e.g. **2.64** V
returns **1.4** V
